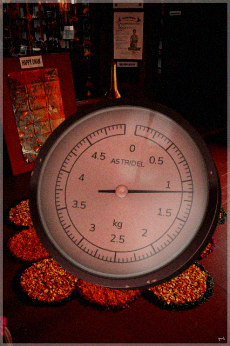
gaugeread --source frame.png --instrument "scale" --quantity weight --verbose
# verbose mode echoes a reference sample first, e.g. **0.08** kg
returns **1.15** kg
